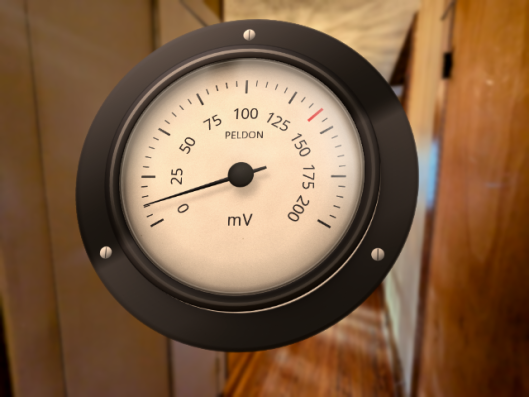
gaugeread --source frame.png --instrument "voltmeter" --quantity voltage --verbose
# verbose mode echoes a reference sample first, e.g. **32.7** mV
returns **10** mV
